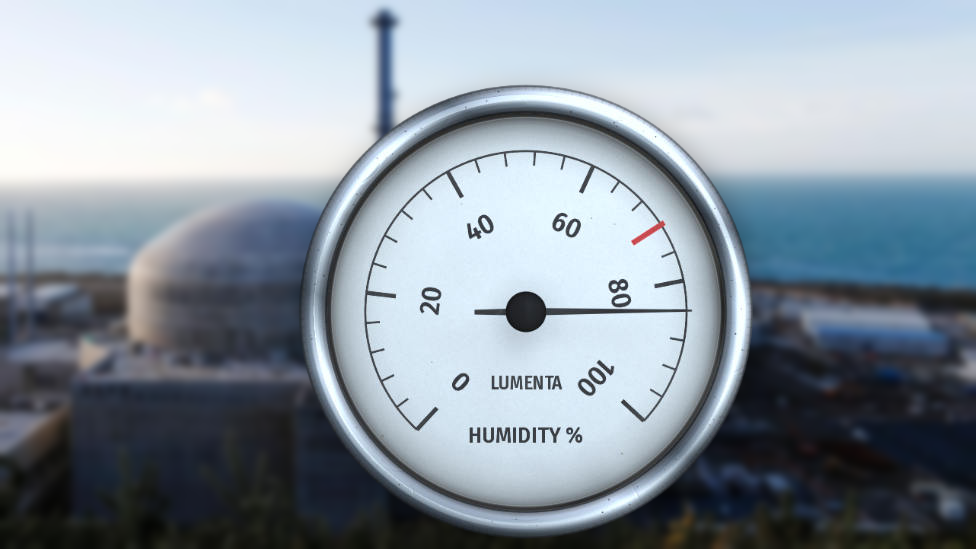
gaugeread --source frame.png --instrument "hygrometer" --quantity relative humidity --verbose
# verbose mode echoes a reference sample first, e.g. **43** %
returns **84** %
